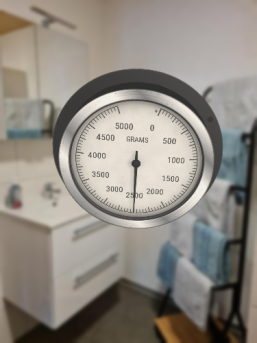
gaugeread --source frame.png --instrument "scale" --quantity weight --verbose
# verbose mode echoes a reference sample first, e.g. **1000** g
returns **2500** g
